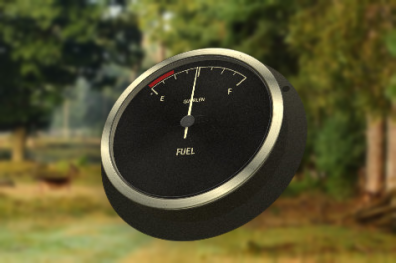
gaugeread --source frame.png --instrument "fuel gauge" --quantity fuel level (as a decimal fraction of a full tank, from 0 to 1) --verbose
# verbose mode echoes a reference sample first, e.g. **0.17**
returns **0.5**
